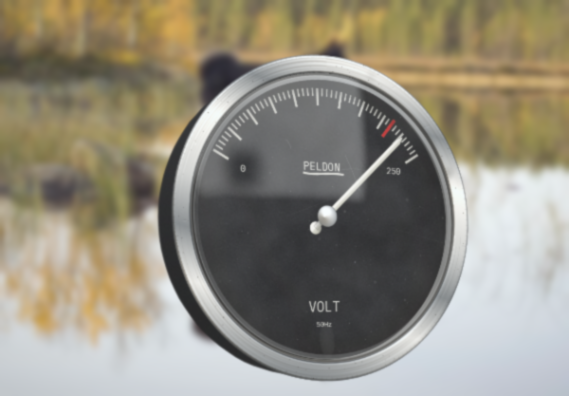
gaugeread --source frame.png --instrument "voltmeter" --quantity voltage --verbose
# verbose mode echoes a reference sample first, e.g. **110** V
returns **225** V
